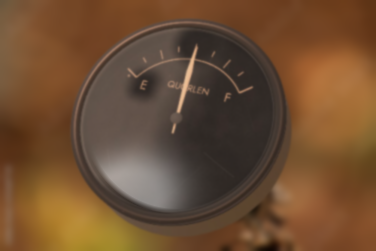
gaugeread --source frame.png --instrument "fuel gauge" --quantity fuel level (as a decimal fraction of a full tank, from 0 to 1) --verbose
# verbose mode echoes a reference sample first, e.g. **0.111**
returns **0.5**
